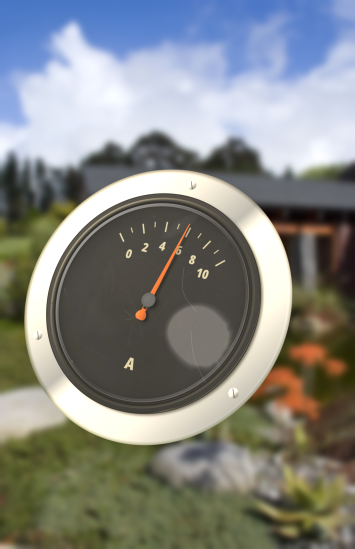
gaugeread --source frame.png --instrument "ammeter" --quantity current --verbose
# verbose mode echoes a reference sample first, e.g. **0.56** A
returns **6** A
